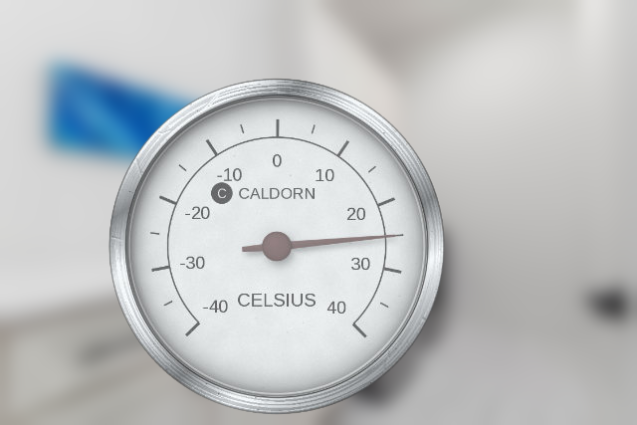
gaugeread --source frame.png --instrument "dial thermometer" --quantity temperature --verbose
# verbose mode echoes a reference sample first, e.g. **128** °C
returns **25** °C
